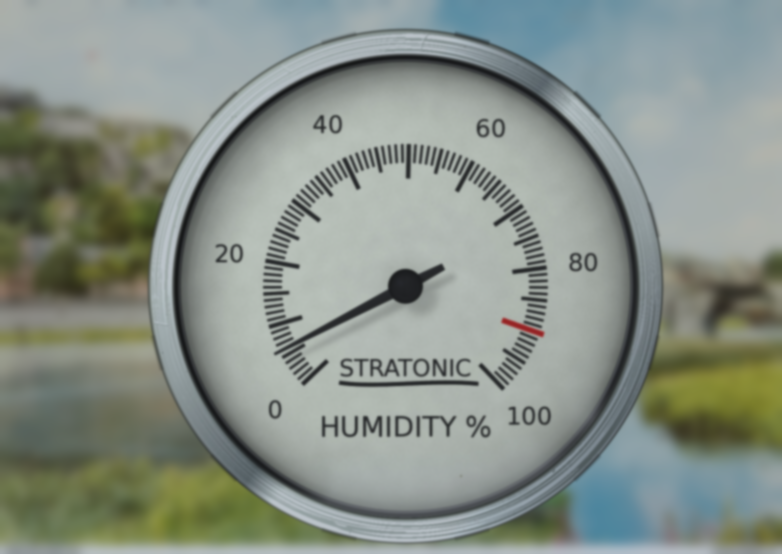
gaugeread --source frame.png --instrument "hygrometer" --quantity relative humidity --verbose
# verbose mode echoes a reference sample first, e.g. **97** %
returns **6** %
